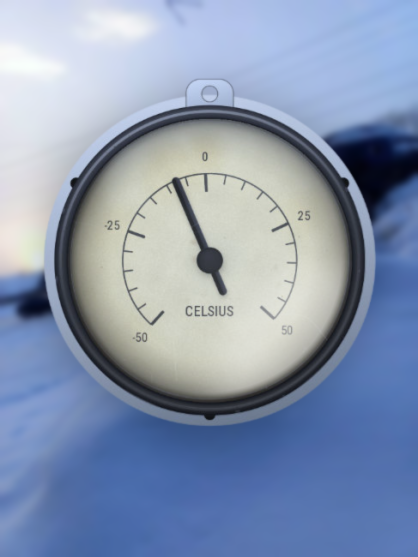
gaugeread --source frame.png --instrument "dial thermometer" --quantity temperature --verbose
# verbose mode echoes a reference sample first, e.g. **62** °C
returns **-7.5** °C
